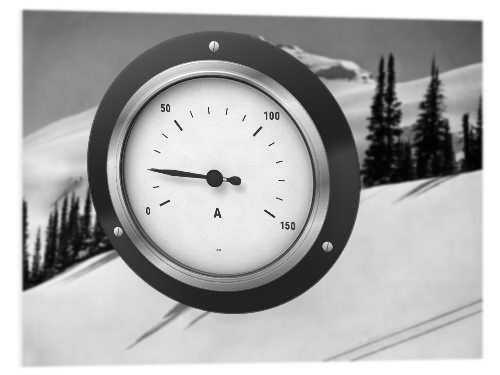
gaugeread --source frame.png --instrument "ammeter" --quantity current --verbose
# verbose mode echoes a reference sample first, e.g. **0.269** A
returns **20** A
